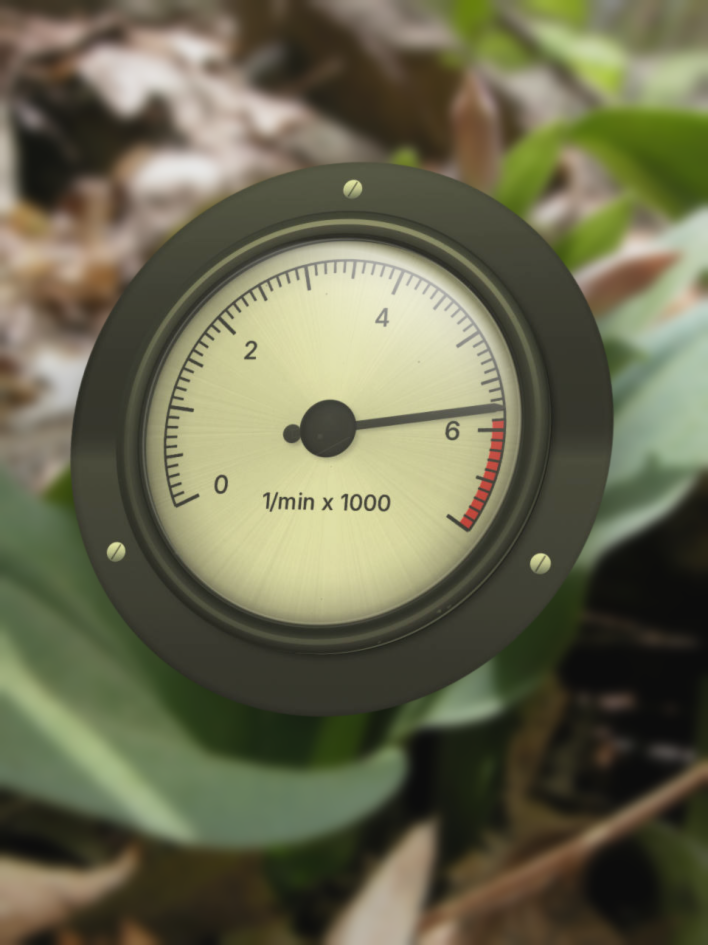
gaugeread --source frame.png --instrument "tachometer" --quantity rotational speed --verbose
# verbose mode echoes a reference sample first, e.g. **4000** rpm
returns **5800** rpm
